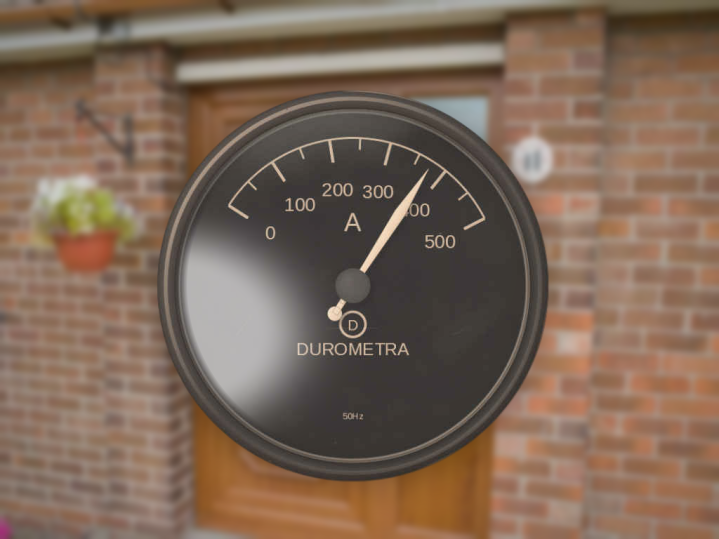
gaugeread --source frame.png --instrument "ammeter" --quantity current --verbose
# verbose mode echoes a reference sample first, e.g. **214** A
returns **375** A
